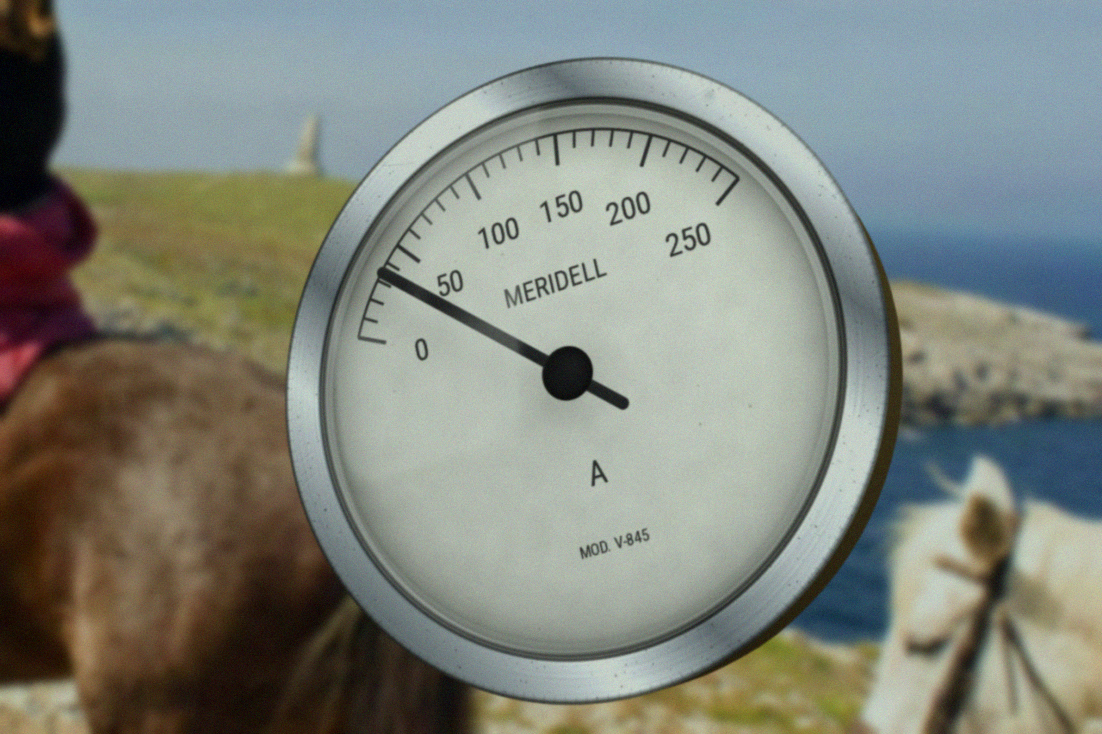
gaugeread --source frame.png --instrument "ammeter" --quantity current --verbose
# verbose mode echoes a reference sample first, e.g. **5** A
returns **35** A
